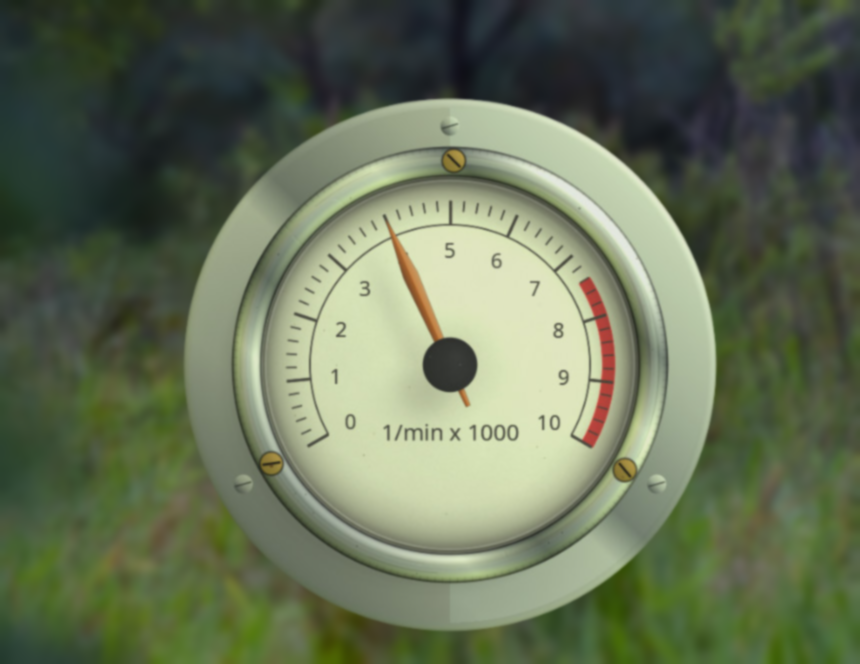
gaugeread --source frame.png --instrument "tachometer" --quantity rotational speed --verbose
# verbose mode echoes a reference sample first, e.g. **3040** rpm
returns **4000** rpm
